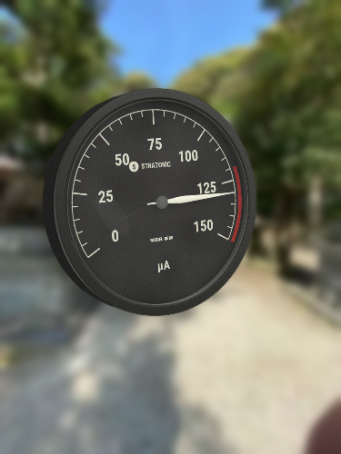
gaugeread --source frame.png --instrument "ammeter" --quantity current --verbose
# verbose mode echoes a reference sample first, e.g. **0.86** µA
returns **130** µA
